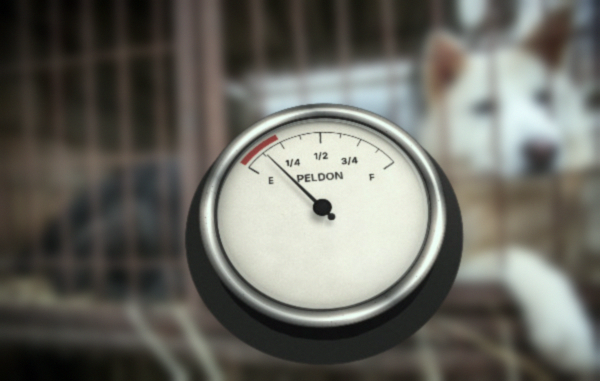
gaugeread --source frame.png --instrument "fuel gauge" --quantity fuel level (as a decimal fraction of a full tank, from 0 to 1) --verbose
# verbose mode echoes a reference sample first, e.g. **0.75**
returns **0.125**
